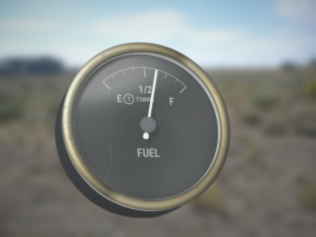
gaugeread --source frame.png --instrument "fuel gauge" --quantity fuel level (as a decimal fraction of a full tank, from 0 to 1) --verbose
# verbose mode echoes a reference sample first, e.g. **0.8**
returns **0.625**
